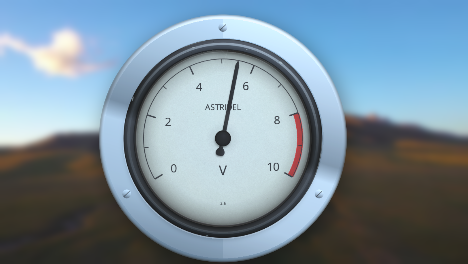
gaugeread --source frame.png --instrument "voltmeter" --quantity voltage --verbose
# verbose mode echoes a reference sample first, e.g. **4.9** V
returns **5.5** V
